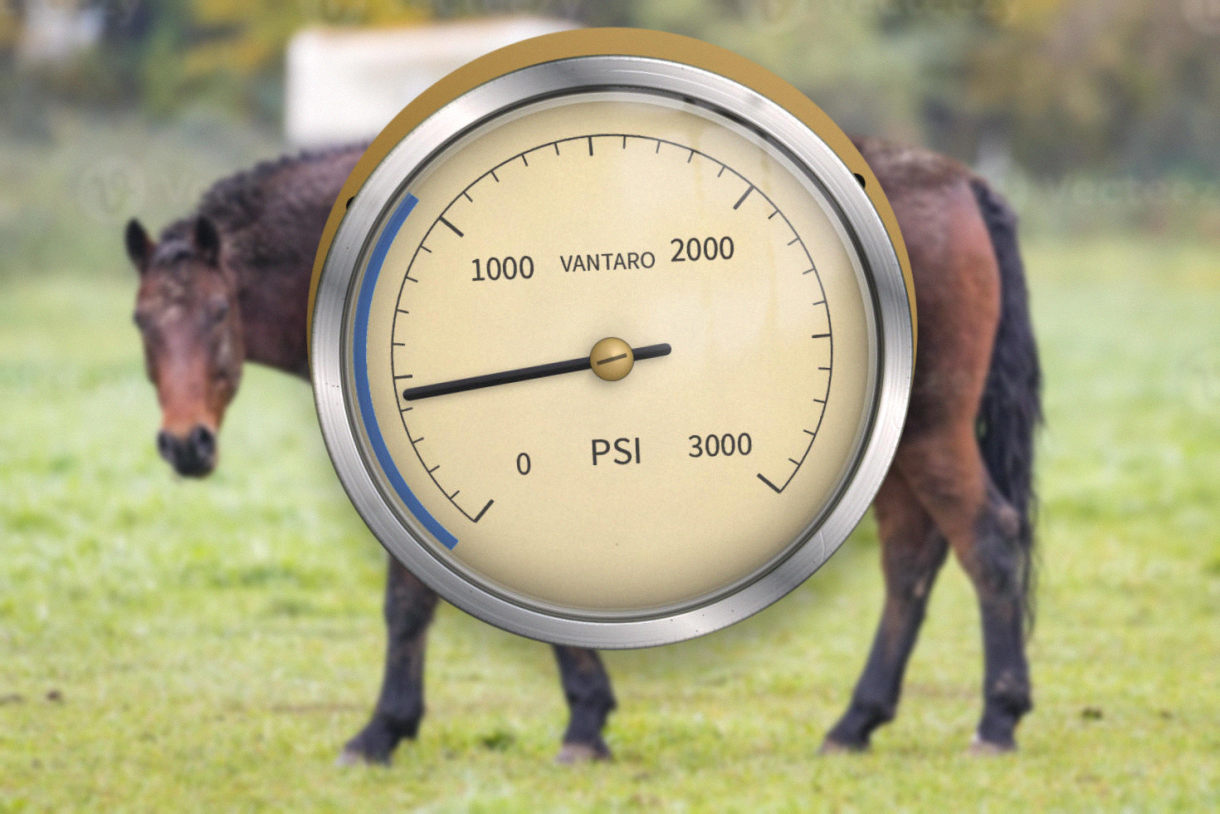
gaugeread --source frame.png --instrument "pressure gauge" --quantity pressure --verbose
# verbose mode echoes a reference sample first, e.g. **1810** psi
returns **450** psi
